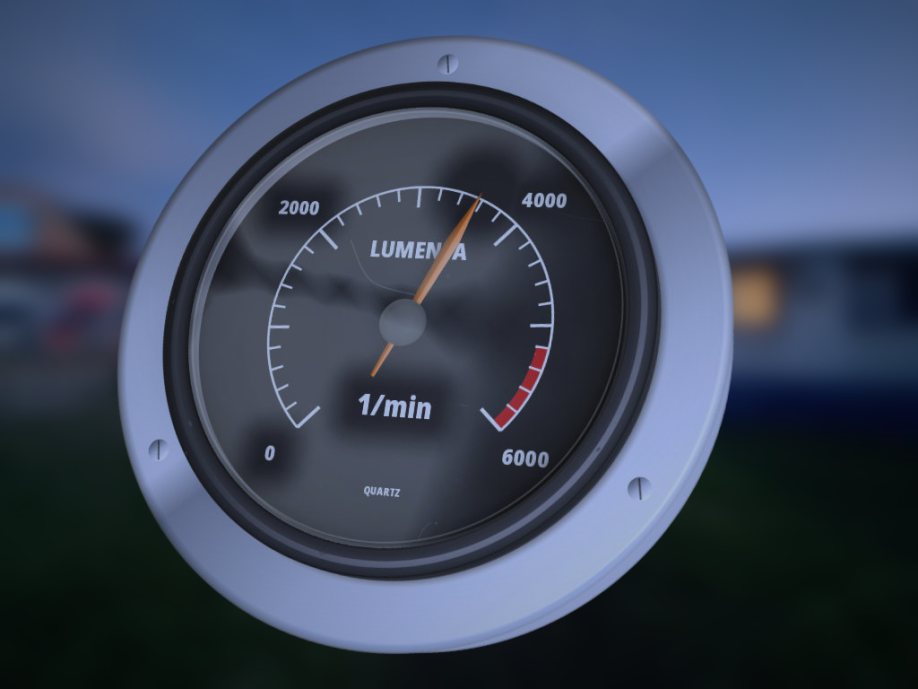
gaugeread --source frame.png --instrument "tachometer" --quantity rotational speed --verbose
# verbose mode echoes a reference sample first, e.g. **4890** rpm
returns **3600** rpm
